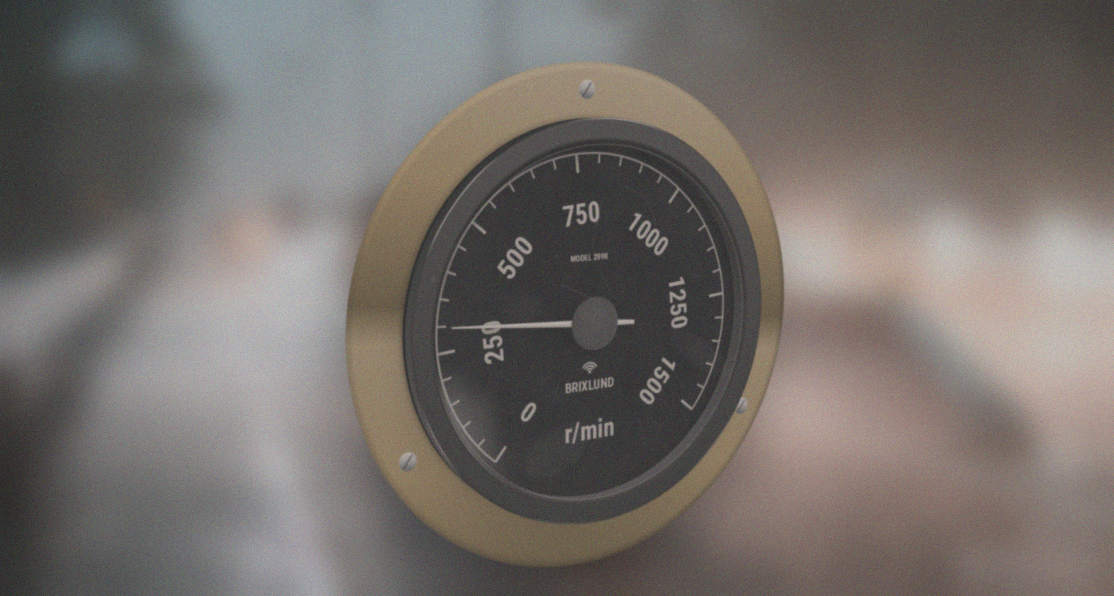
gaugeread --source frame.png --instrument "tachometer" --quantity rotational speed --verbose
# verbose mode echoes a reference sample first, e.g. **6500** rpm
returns **300** rpm
